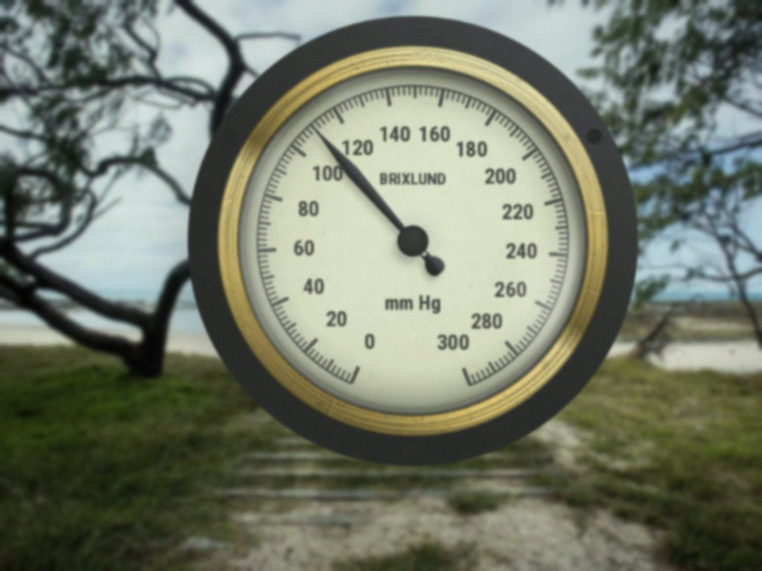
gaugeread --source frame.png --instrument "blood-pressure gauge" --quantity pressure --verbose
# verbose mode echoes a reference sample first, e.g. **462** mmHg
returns **110** mmHg
